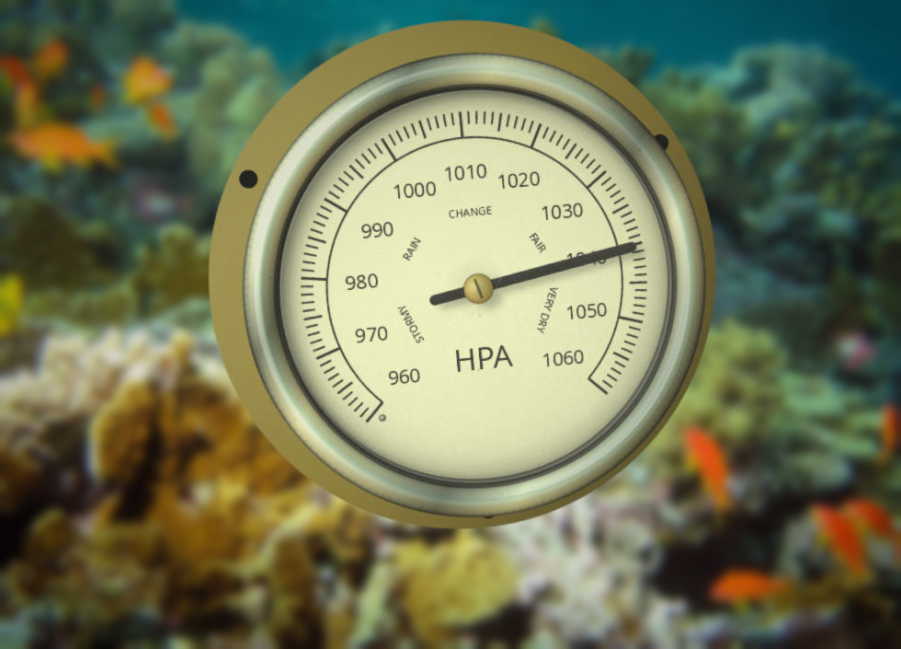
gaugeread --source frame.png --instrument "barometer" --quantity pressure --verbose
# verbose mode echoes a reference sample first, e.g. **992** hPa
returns **1040** hPa
